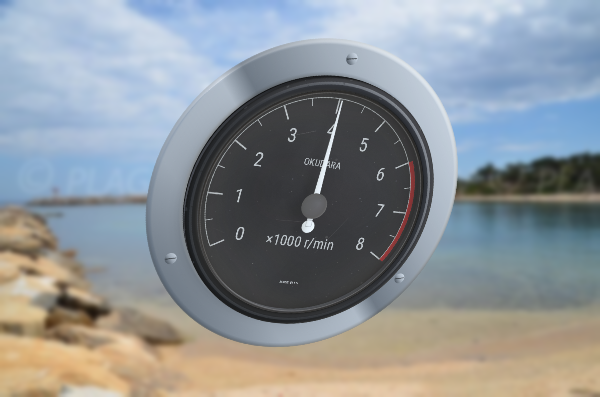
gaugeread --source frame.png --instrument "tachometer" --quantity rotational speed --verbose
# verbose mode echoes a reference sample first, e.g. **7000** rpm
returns **4000** rpm
